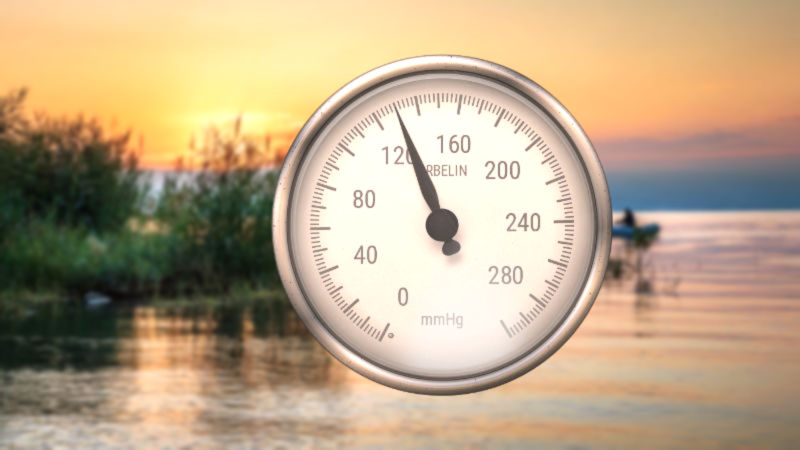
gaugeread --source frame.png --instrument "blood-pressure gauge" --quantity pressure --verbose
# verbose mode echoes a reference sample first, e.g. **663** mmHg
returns **130** mmHg
